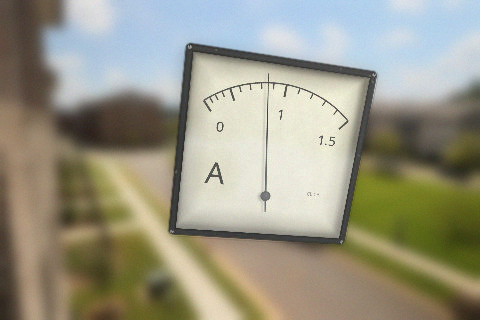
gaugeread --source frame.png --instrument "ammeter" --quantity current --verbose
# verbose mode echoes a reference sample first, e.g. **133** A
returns **0.85** A
